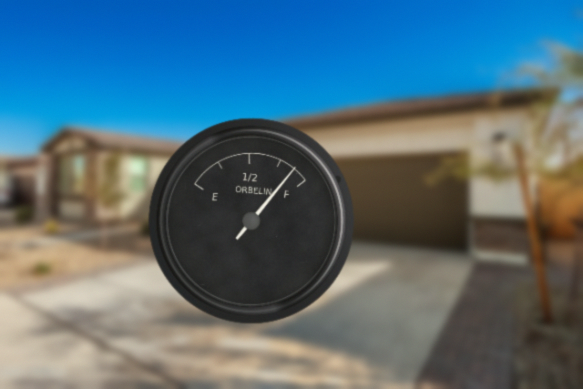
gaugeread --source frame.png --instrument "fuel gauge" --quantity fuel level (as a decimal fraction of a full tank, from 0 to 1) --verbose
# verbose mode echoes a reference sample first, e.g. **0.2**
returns **0.875**
